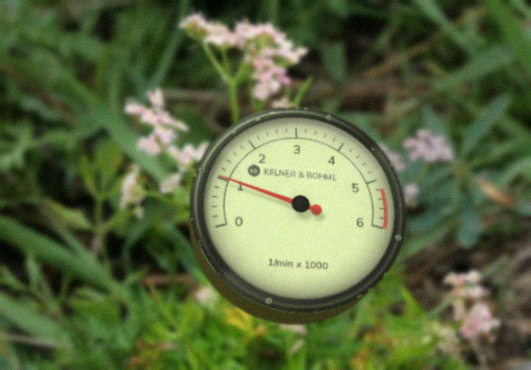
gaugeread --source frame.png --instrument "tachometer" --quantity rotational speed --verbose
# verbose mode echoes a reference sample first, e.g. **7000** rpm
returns **1000** rpm
